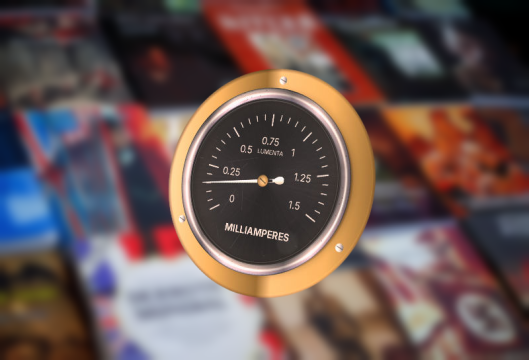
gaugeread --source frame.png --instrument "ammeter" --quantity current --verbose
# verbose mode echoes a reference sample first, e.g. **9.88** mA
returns **0.15** mA
